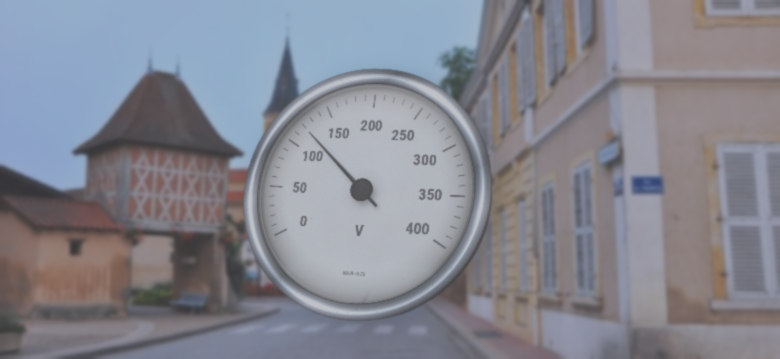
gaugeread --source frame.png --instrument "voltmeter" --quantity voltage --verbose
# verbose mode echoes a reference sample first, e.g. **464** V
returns **120** V
